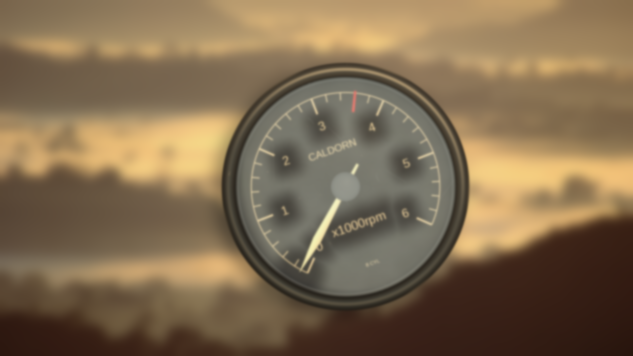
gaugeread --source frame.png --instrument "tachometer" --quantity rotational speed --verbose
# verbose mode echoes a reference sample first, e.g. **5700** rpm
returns **100** rpm
